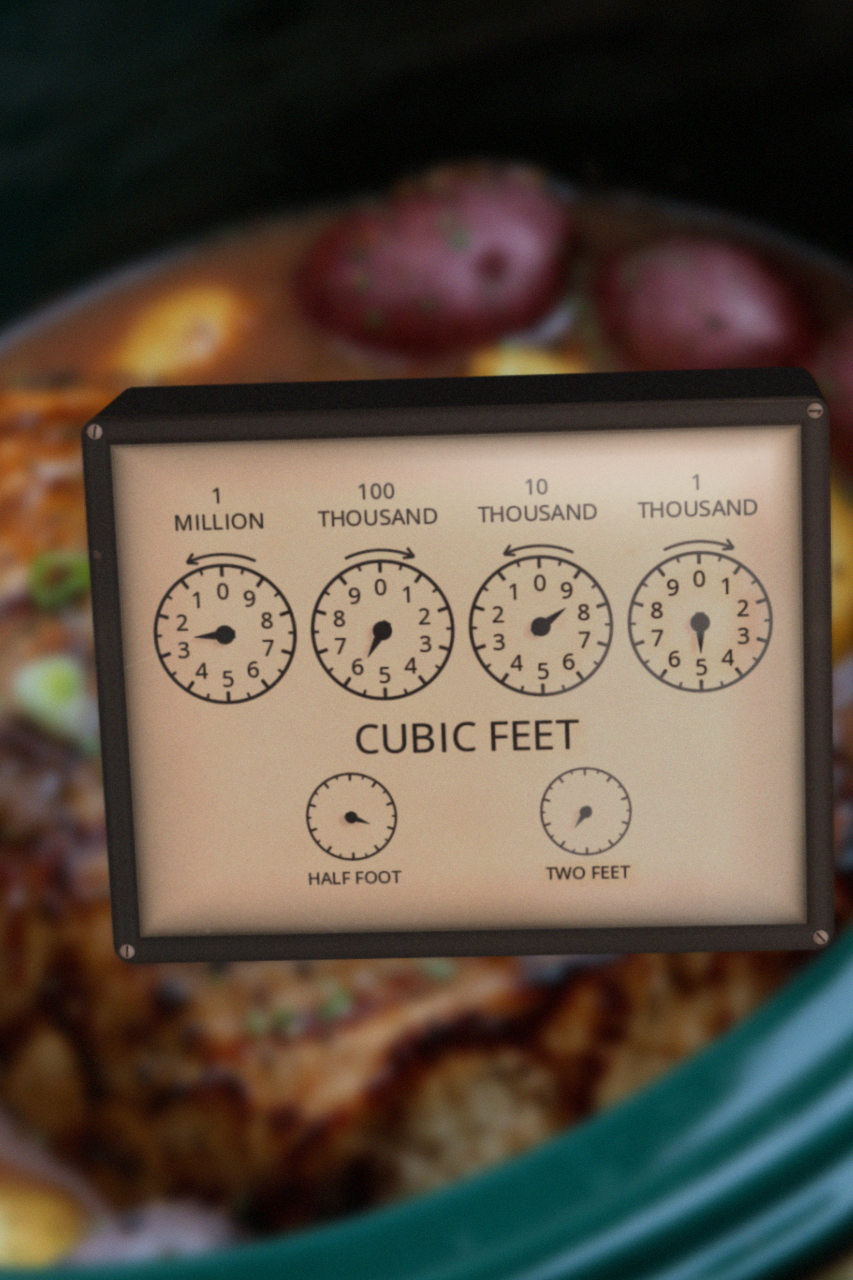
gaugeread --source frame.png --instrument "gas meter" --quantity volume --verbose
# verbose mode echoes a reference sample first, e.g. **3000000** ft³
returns **258500** ft³
